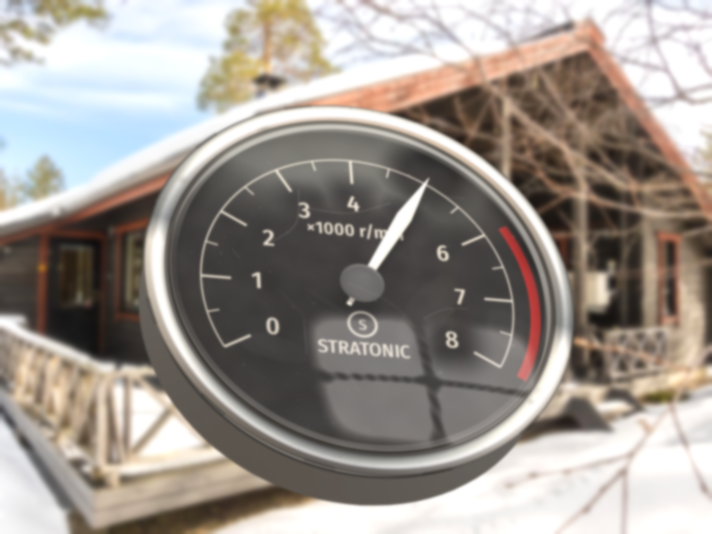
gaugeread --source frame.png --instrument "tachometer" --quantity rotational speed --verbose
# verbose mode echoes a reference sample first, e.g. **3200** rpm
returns **5000** rpm
